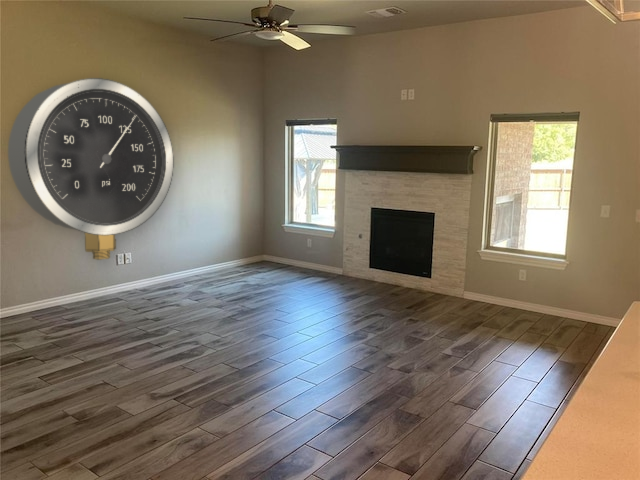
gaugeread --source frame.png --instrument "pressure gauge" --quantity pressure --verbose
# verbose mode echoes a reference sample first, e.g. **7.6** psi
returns **125** psi
